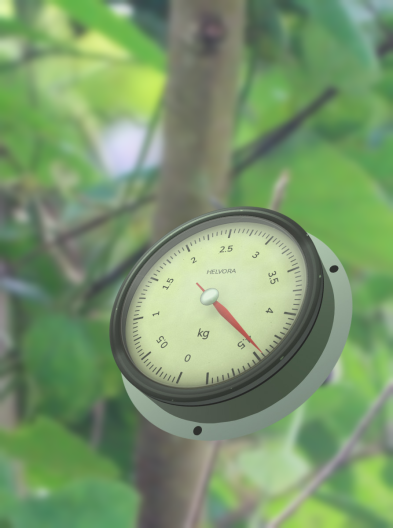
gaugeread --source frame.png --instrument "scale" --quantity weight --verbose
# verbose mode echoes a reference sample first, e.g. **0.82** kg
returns **4.45** kg
